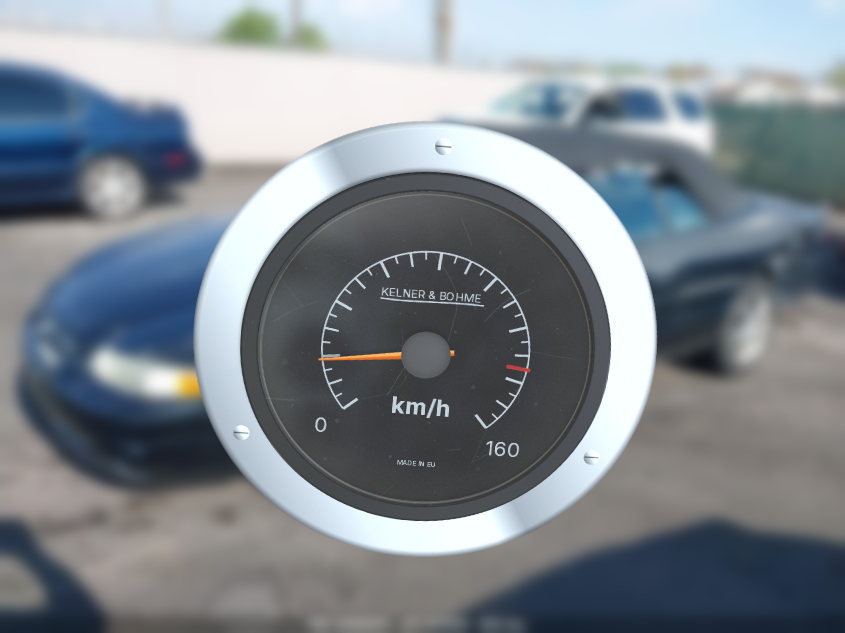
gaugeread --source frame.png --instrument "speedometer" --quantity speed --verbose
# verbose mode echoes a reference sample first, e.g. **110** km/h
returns **20** km/h
